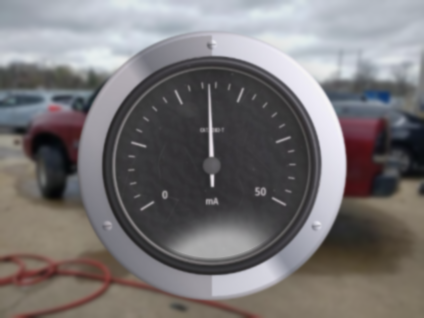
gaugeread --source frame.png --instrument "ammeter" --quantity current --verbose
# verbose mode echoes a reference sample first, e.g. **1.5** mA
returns **25** mA
